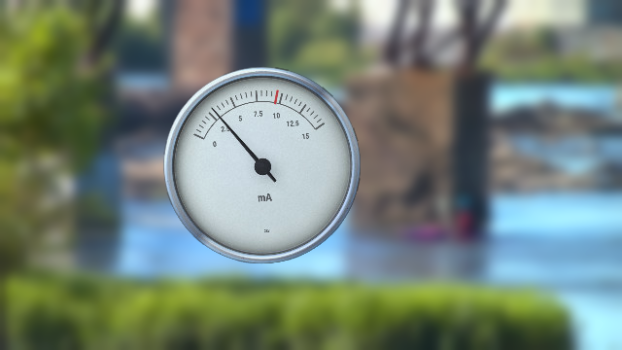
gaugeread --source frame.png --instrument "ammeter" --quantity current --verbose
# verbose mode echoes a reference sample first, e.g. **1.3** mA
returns **3** mA
